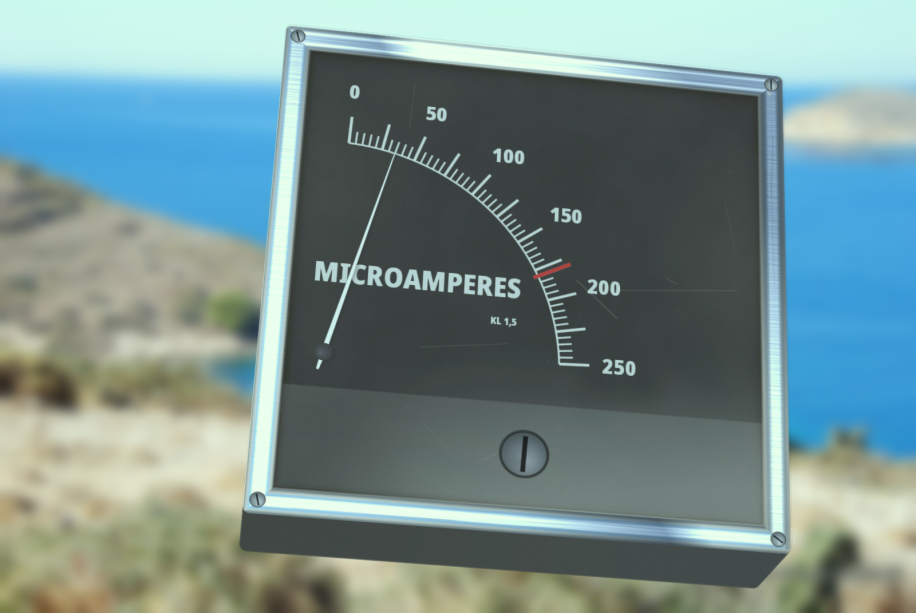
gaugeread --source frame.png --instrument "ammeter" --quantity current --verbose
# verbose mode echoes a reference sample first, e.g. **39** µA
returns **35** µA
